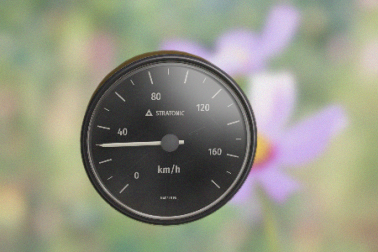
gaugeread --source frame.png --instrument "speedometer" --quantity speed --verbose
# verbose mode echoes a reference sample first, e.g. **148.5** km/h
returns **30** km/h
